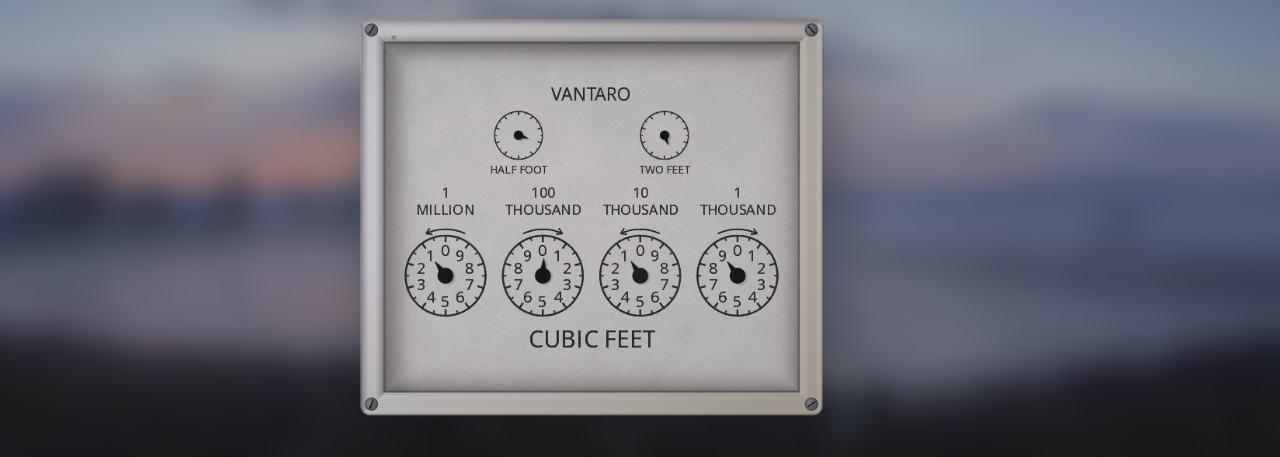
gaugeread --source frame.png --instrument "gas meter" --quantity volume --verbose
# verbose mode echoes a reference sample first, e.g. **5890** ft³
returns **100900** ft³
